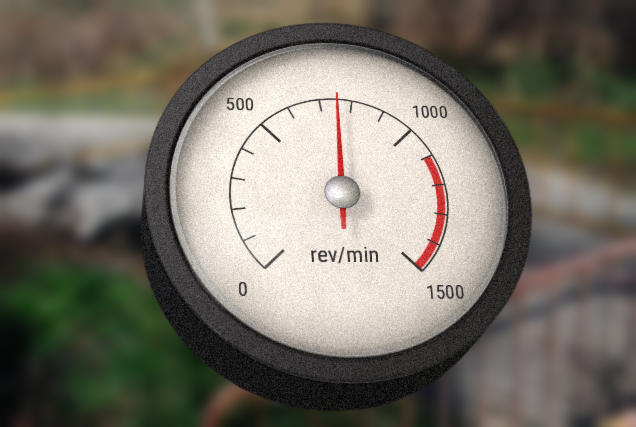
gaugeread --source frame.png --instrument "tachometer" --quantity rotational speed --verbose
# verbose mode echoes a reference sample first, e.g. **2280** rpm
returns **750** rpm
